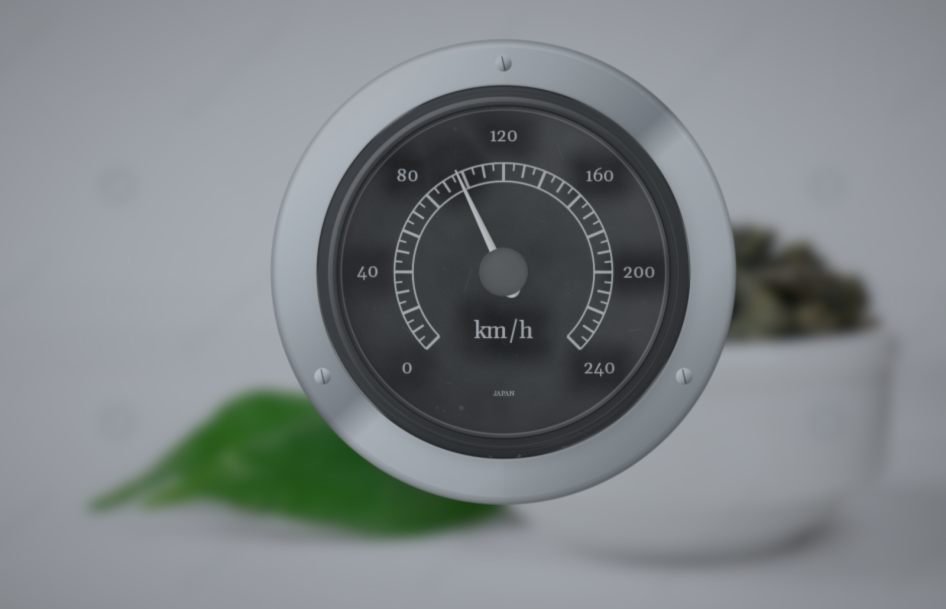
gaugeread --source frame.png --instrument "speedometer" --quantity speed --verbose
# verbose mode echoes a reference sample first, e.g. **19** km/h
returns **97.5** km/h
